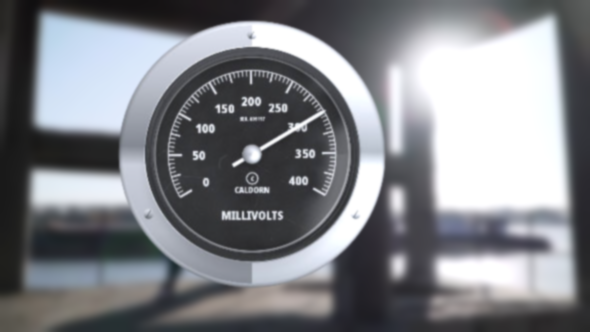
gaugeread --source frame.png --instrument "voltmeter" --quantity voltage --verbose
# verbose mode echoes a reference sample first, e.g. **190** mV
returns **300** mV
